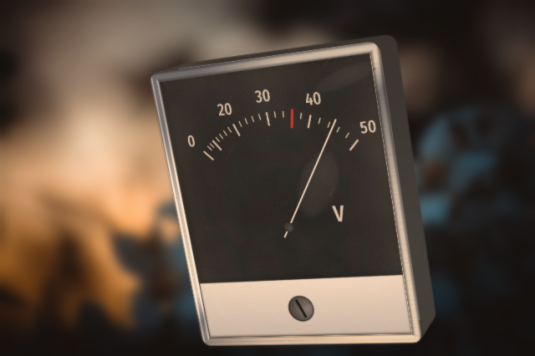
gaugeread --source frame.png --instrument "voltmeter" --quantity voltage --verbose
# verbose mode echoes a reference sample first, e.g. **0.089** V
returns **45** V
